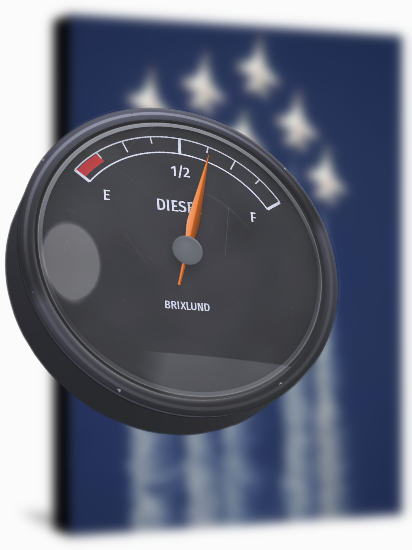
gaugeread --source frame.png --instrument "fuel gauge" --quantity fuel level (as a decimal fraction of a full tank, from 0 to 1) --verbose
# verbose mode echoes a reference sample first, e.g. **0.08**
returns **0.625**
